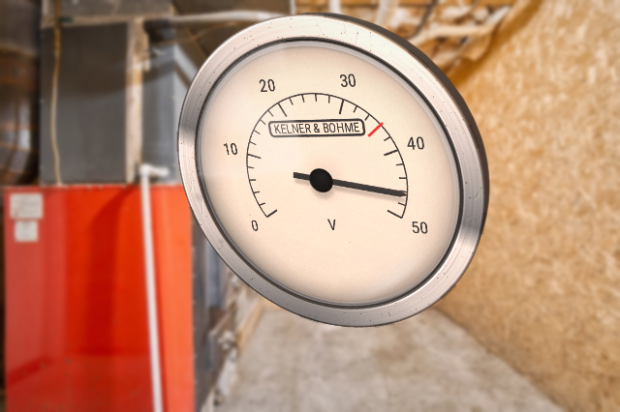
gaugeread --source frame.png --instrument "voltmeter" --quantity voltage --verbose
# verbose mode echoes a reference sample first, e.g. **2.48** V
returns **46** V
